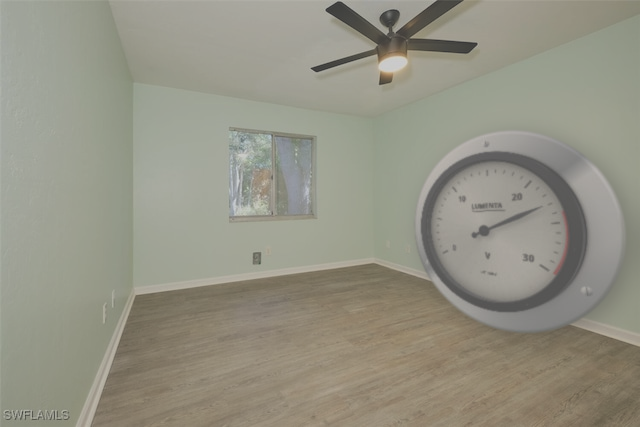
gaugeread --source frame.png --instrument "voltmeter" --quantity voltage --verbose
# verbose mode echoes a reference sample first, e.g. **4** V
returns **23** V
